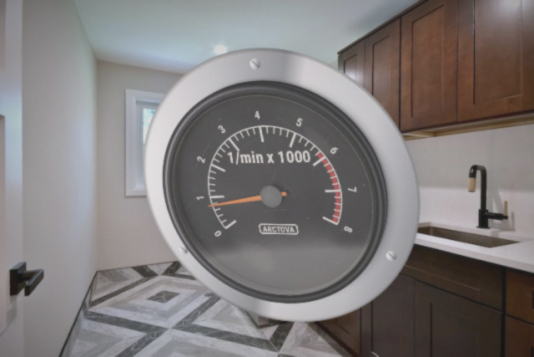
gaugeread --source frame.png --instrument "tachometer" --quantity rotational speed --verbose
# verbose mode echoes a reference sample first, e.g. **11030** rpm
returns **800** rpm
